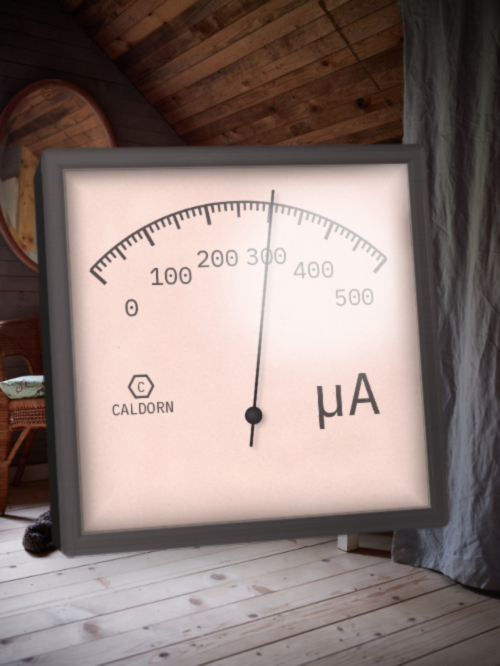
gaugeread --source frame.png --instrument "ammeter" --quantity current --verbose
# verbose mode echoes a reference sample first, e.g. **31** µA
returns **300** µA
